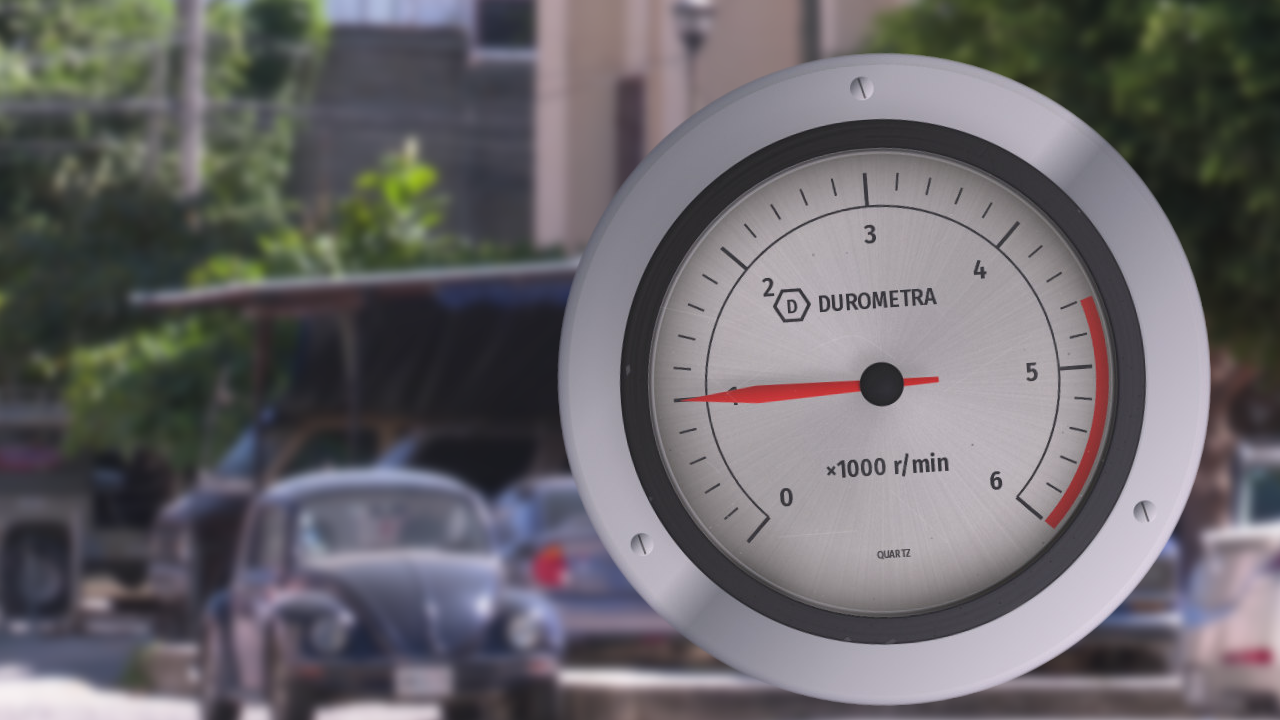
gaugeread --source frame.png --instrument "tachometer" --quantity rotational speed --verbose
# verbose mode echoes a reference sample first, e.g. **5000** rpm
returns **1000** rpm
